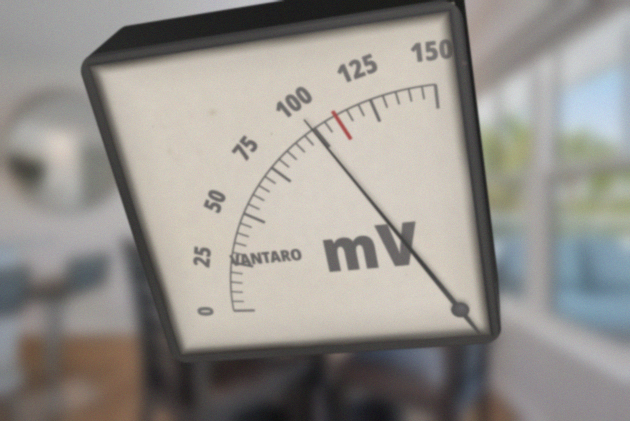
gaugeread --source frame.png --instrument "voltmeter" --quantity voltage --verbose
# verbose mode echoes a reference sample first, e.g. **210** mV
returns **100** mV
